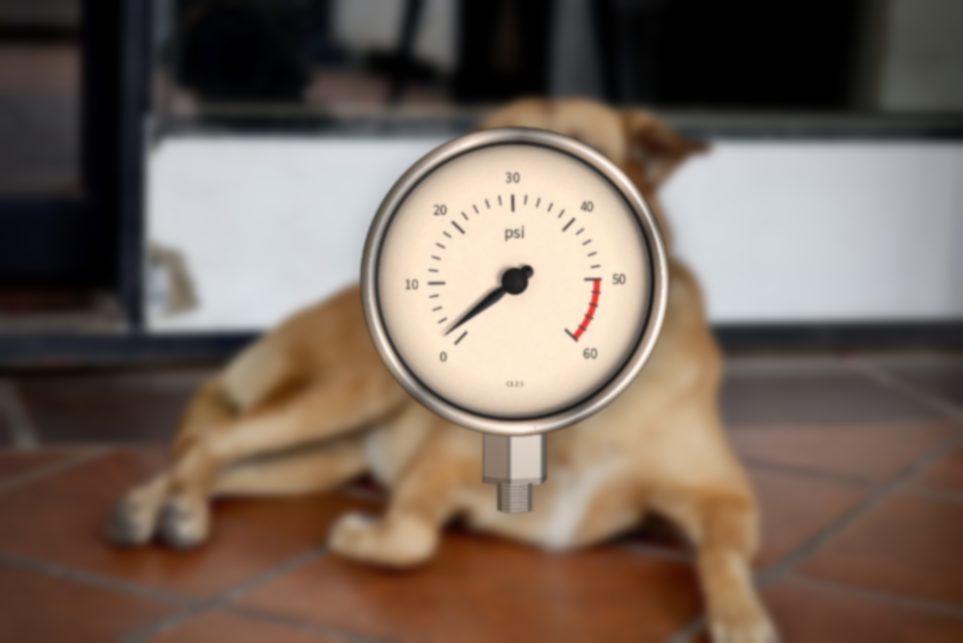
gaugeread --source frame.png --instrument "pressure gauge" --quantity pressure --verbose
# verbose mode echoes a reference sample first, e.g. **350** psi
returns **2** psi
